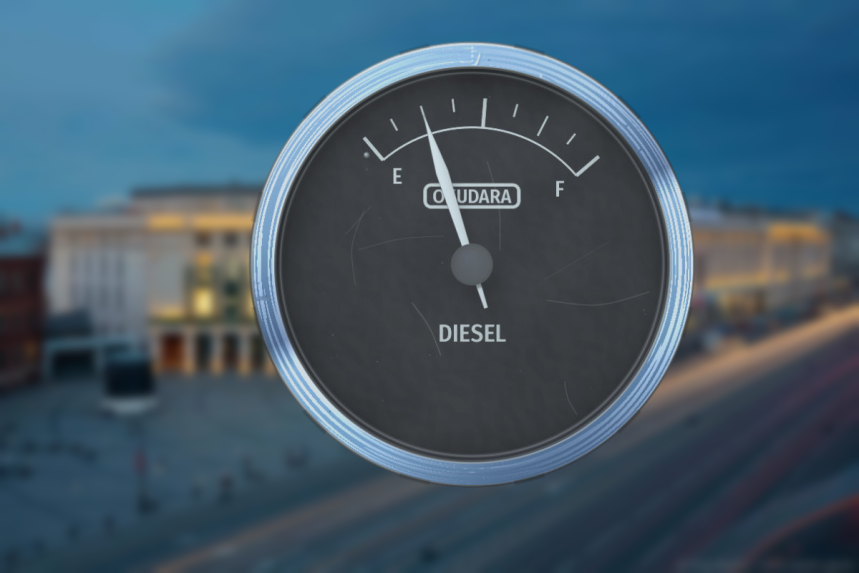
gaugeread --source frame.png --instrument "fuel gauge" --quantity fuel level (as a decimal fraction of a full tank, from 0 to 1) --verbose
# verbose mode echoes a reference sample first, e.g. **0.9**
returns **0.25**
